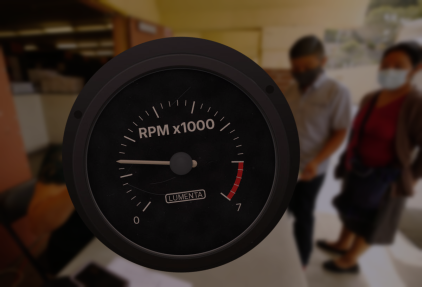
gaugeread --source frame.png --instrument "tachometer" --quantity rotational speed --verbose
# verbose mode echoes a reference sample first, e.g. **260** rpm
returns **1400** rpm
